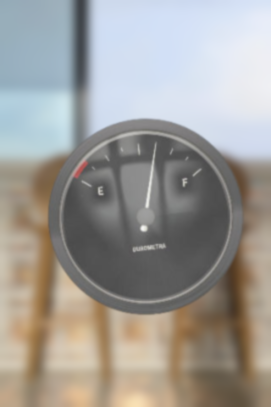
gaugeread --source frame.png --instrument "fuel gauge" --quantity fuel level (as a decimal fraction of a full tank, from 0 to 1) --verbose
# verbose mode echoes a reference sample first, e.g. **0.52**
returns **0.625**
